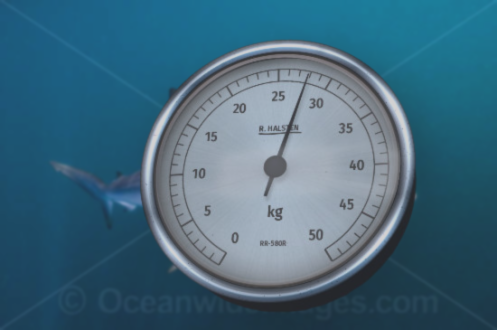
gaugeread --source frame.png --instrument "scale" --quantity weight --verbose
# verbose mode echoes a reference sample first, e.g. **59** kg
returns **28** kg
